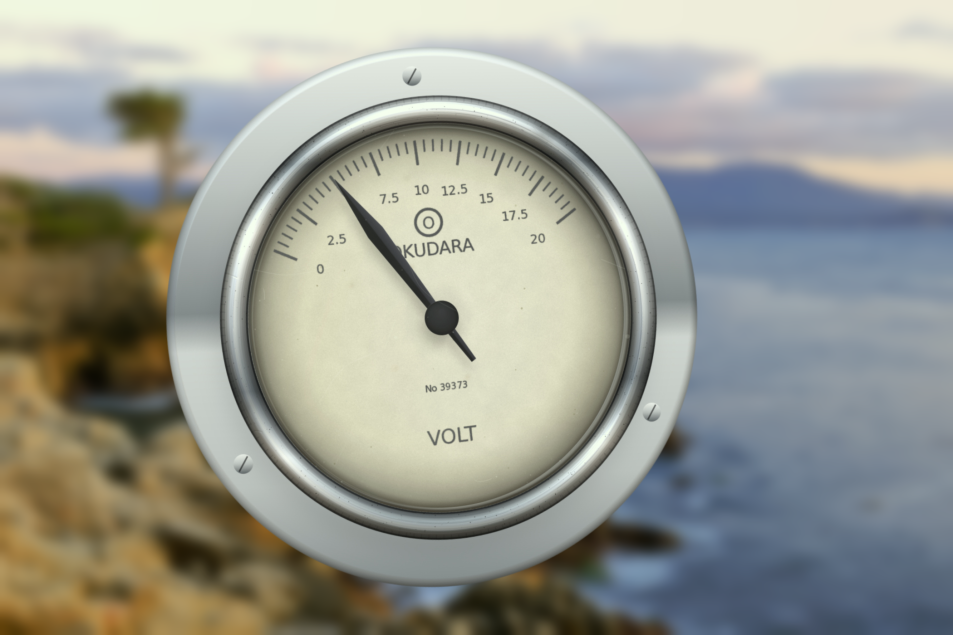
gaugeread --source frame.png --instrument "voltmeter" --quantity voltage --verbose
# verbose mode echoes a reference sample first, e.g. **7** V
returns **5** V
